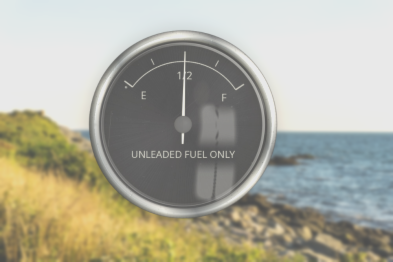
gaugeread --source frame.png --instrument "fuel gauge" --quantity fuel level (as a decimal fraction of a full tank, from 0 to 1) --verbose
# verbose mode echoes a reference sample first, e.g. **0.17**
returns **0.5**
